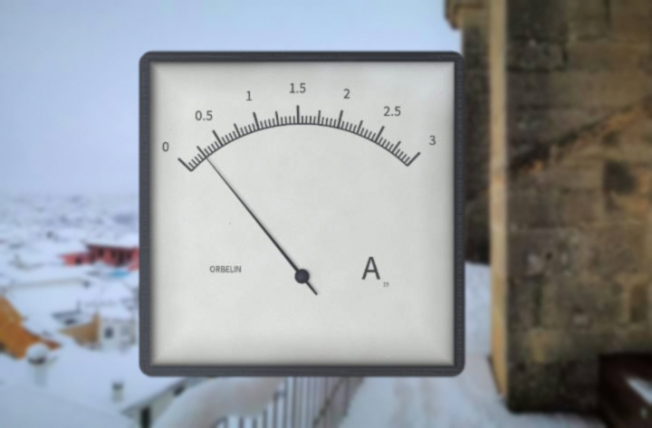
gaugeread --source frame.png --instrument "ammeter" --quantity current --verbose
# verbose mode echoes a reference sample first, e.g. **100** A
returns **0.25** A
